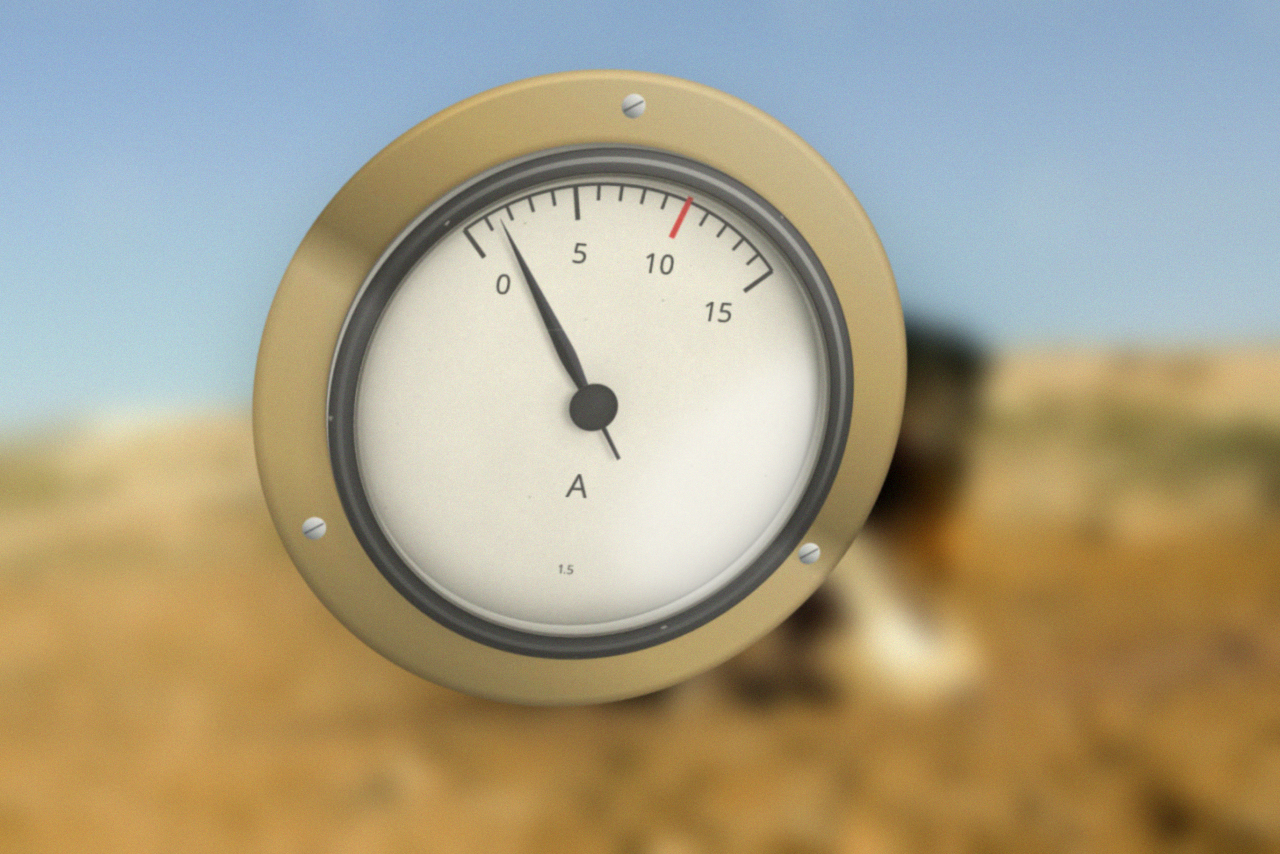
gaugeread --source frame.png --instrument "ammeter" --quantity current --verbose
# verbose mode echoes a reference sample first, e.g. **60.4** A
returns **1.5** A
